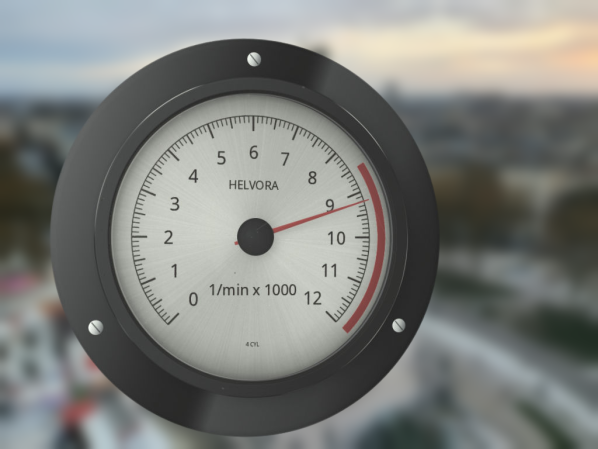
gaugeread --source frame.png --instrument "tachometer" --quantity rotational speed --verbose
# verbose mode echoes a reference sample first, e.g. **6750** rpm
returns **9200** rpm
